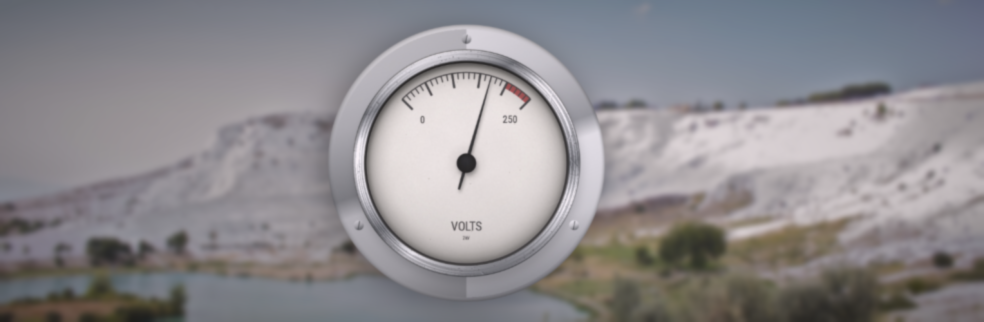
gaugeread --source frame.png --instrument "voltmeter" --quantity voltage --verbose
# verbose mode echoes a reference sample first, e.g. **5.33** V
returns **170** V
